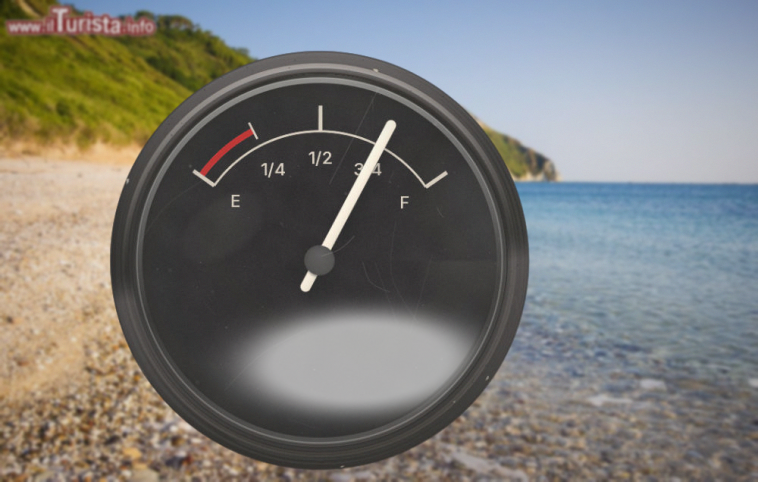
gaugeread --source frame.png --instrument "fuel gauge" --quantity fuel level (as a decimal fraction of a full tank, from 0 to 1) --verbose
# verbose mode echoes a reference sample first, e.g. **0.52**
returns **0.75**
